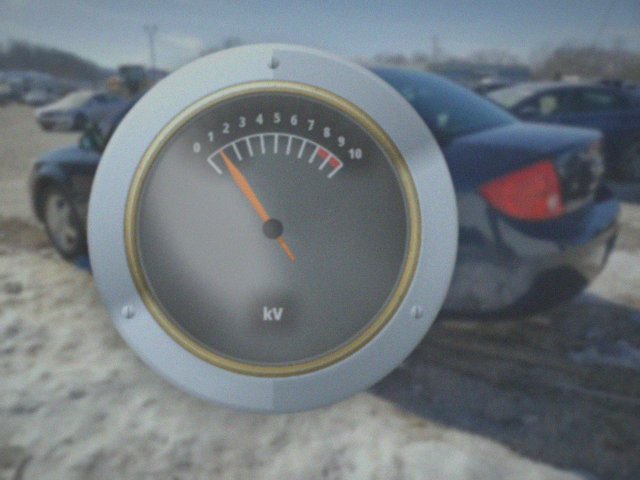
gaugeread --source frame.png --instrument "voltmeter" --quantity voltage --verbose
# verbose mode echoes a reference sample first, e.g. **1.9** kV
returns **1** kV
